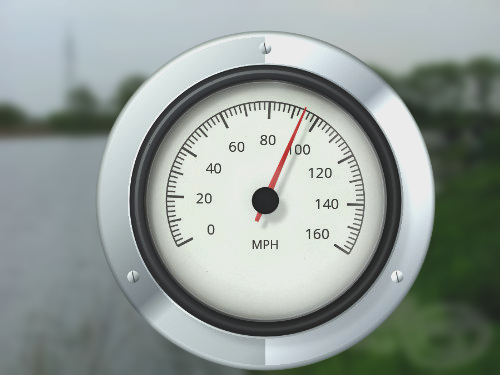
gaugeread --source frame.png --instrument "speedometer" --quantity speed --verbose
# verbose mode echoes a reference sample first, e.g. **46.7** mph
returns **94** mph
